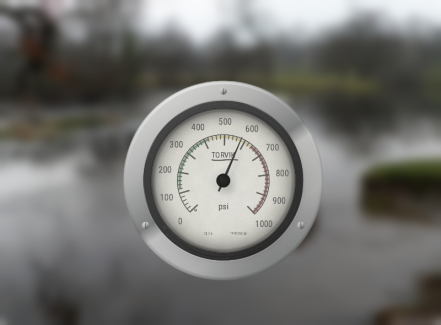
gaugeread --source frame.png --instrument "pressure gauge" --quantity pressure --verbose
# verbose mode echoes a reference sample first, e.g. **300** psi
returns **580** psi
